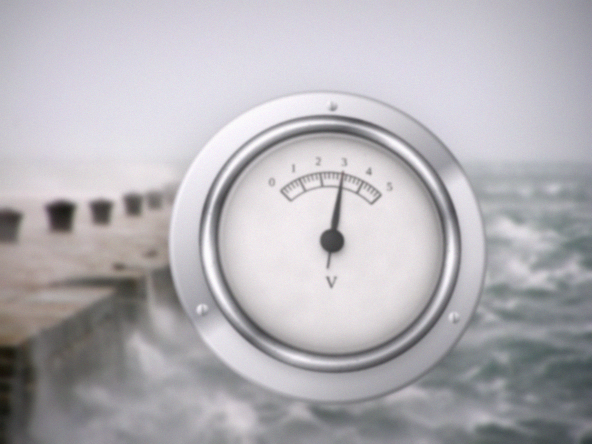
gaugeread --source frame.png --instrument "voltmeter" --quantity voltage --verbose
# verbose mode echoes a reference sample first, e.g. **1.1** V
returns **3** V
